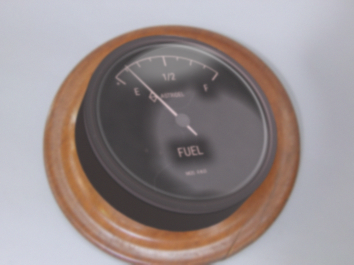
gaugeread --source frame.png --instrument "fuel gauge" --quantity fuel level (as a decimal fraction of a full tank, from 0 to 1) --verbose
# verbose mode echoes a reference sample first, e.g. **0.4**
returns **0.125**
